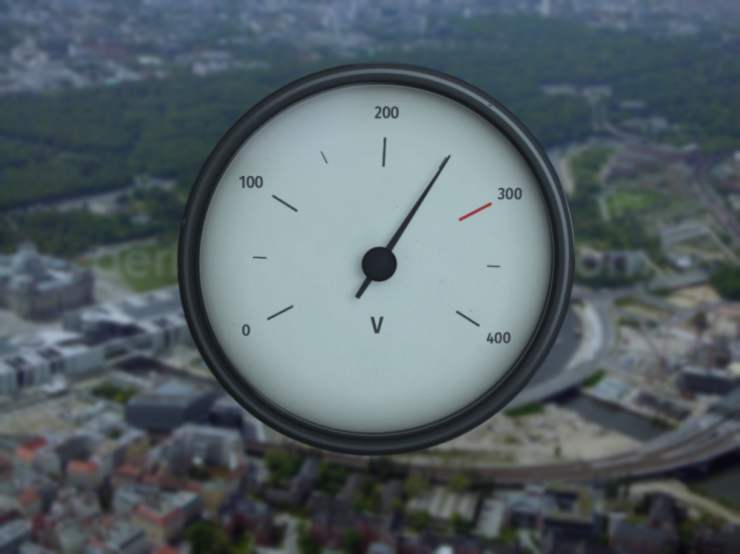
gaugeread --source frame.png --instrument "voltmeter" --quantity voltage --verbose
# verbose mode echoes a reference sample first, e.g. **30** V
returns **250** V
